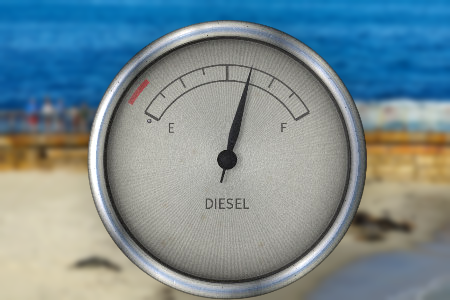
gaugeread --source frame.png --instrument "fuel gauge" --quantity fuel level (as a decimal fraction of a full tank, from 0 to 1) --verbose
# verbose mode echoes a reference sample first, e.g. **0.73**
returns **0.625**
